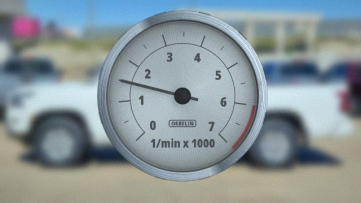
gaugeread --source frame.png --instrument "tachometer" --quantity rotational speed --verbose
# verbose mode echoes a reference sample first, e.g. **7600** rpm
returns **1500** rpm
